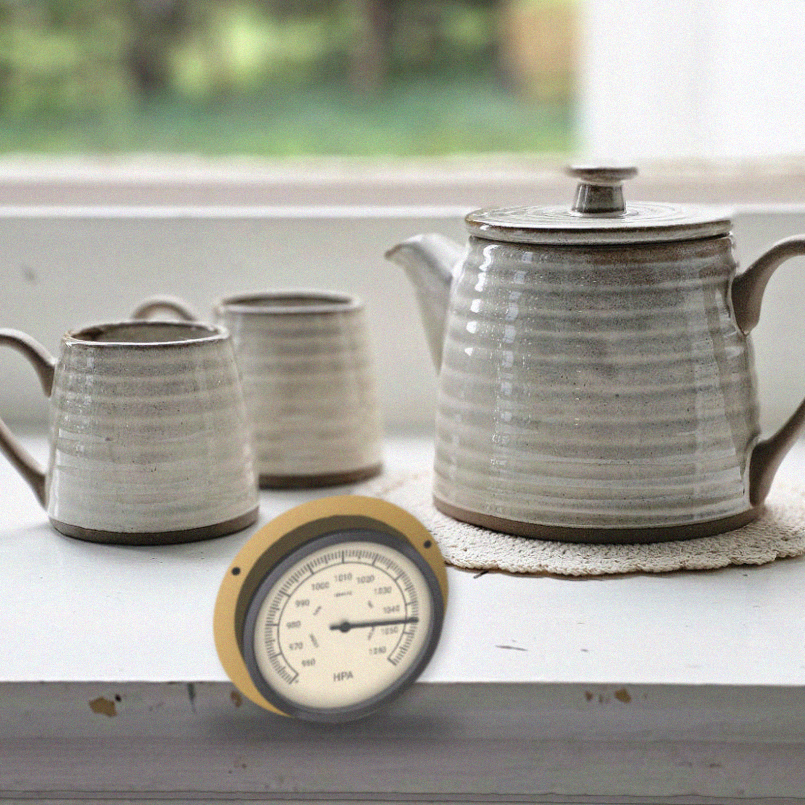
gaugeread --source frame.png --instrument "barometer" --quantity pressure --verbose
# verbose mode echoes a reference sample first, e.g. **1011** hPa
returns **1045** hPa
